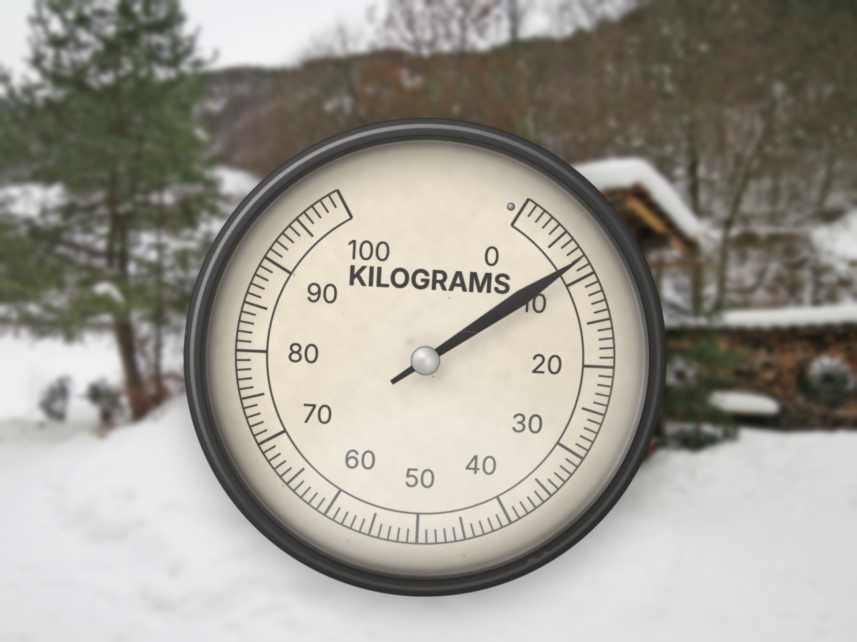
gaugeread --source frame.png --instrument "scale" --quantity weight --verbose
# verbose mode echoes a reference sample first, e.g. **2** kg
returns **8** kg
